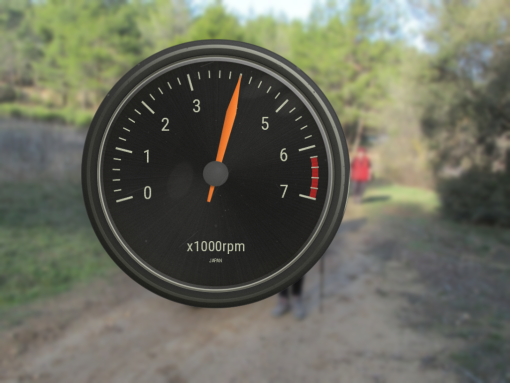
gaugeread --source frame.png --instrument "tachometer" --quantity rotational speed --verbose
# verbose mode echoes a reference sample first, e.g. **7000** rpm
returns **4000** rpm
